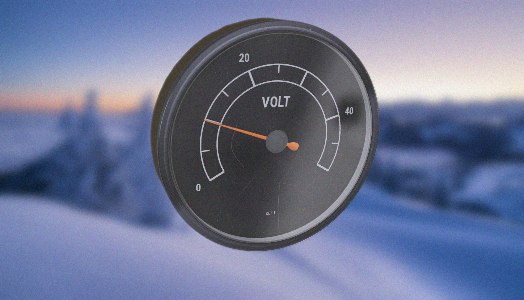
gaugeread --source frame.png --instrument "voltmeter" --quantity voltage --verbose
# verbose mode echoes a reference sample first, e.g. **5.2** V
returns **10** V
